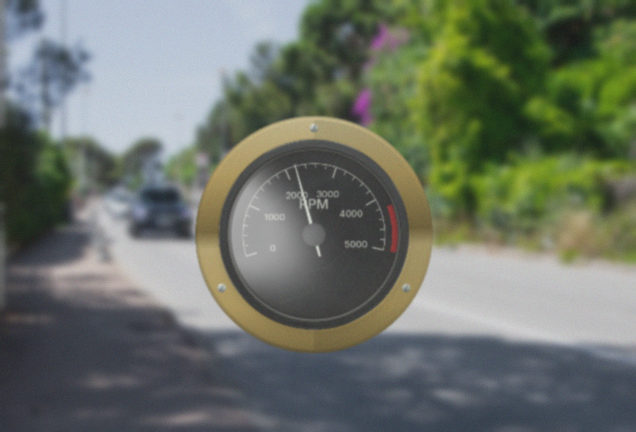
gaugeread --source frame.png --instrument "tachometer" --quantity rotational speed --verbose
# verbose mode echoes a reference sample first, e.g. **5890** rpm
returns **2200** rpm
